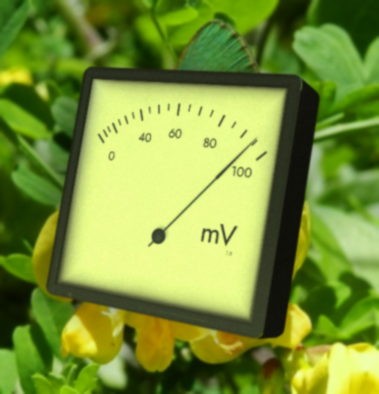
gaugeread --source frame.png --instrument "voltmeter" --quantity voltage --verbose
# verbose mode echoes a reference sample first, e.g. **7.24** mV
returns **95** mV
